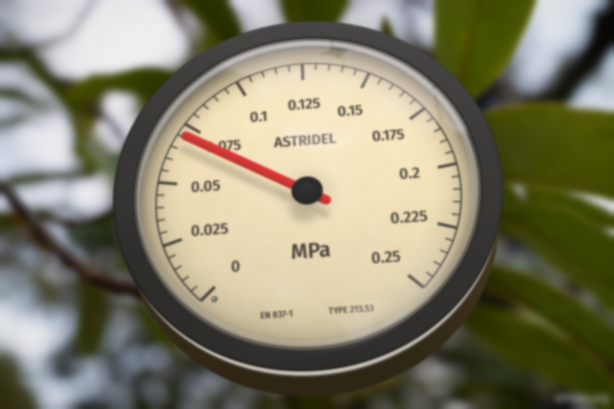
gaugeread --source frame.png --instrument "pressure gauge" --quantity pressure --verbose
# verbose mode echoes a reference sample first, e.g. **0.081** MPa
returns **0.07** MPa
